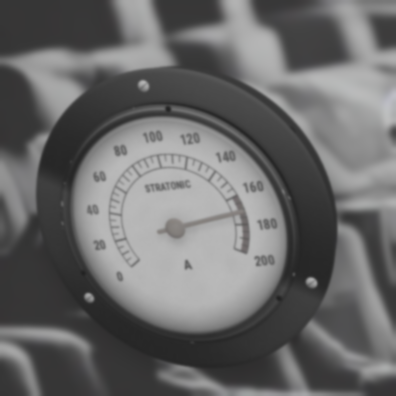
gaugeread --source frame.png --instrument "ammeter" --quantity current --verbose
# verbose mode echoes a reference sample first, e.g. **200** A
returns **170** A
